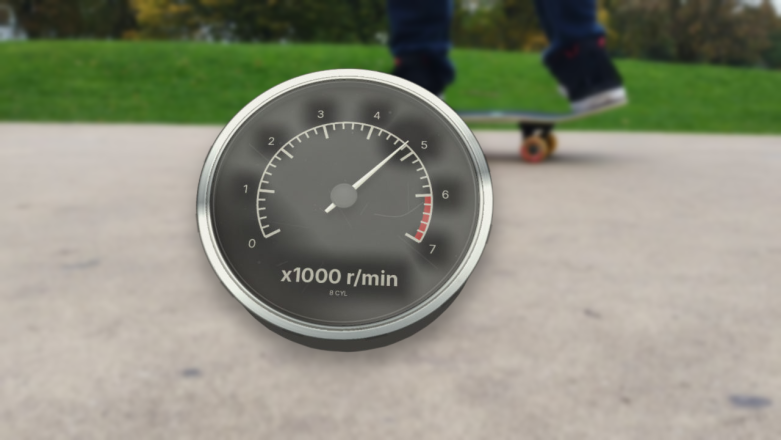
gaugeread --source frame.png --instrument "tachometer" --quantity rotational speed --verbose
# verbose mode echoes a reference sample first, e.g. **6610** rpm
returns **4800** rpm
